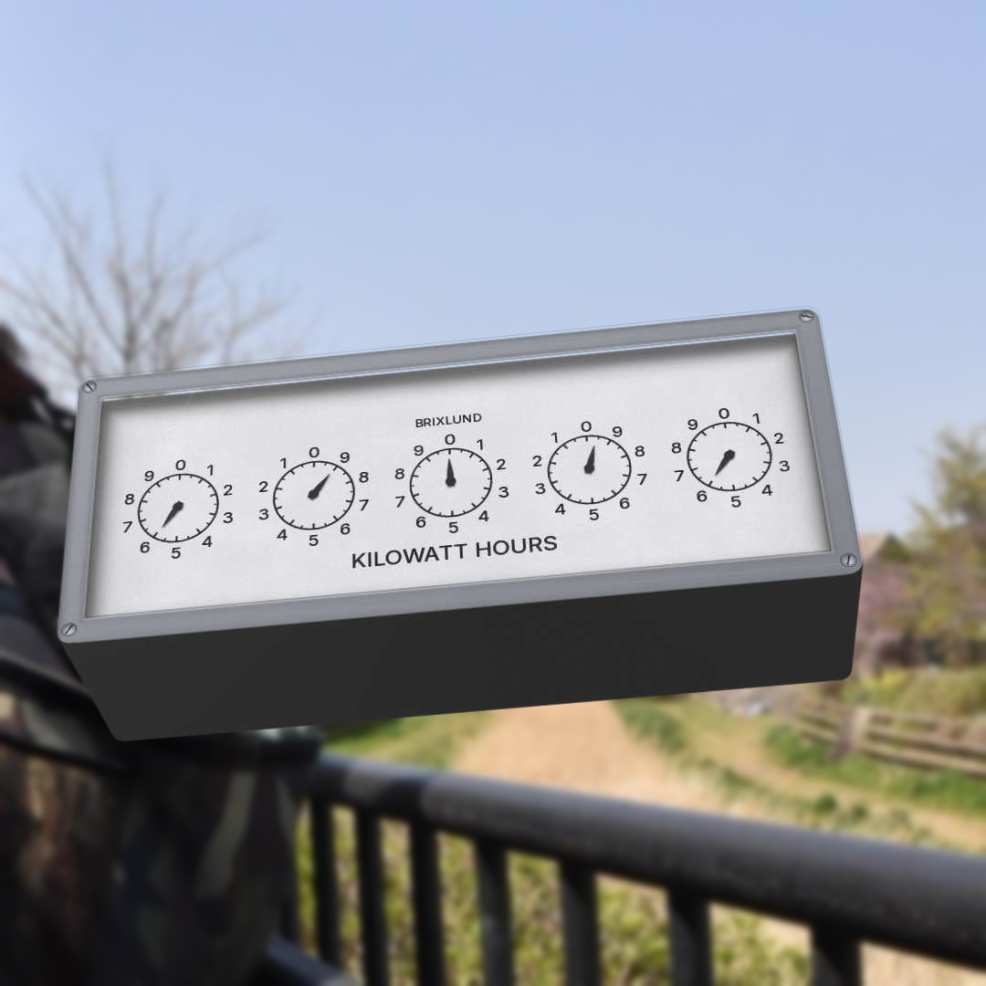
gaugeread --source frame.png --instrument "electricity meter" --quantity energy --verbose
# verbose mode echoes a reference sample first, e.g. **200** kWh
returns **58996** kWh
